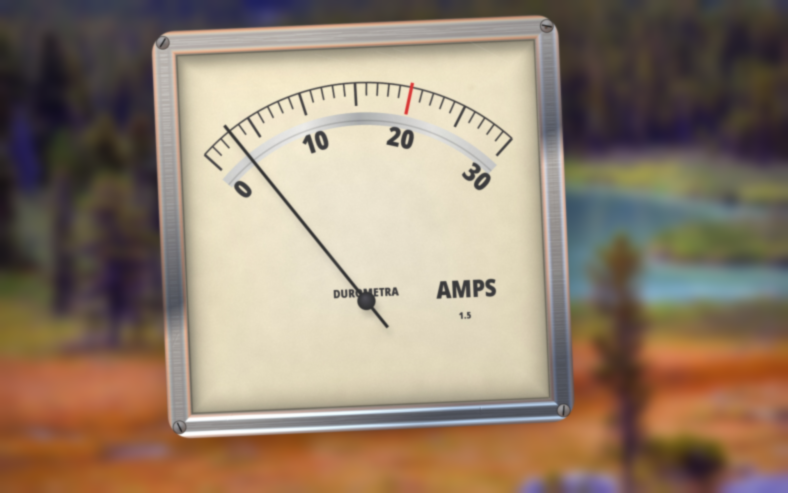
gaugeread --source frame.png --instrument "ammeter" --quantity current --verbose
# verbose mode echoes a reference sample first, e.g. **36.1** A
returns **3** A
